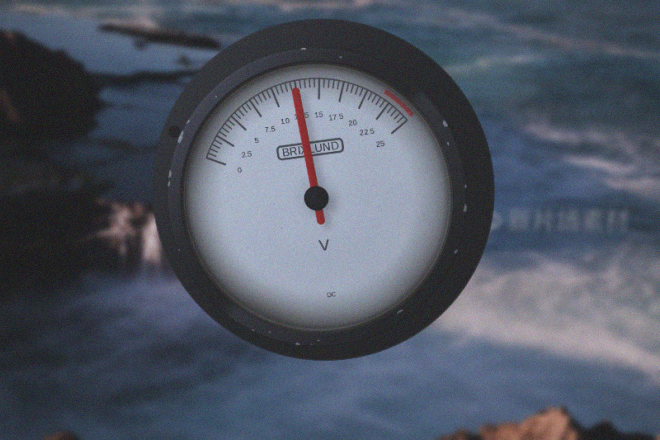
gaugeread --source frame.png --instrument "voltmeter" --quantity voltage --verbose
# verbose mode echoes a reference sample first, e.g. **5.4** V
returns **12.5** V
